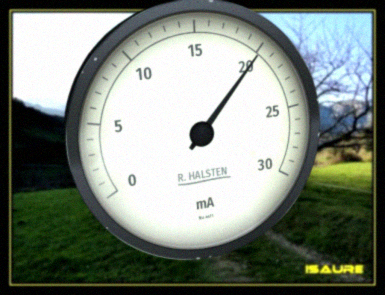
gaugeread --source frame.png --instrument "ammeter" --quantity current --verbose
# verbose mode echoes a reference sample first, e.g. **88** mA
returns **20** mA
